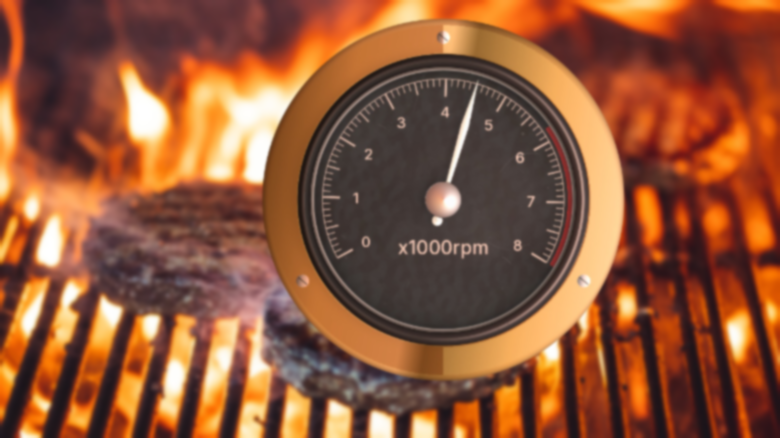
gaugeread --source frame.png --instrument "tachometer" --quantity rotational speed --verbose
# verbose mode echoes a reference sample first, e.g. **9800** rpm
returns **4500** rpm
